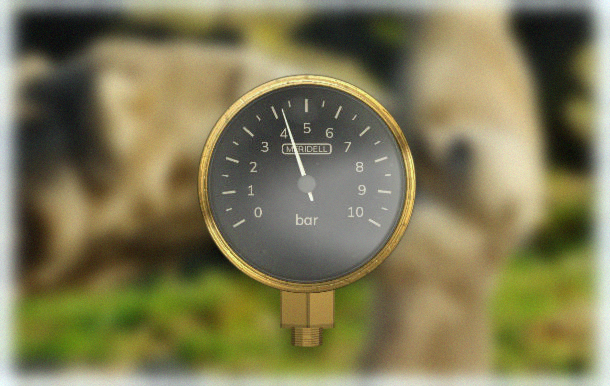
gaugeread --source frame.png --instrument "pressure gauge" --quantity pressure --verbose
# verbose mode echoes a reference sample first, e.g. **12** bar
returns **4.25** bar
